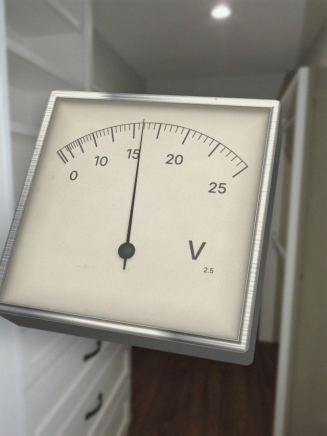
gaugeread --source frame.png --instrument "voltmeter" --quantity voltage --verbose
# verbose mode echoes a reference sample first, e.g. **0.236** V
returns **16** V
